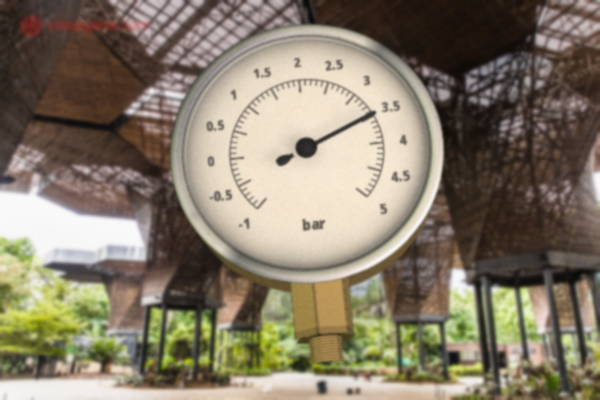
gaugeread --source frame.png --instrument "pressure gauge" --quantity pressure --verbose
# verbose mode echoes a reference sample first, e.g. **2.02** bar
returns **3.5** bar
